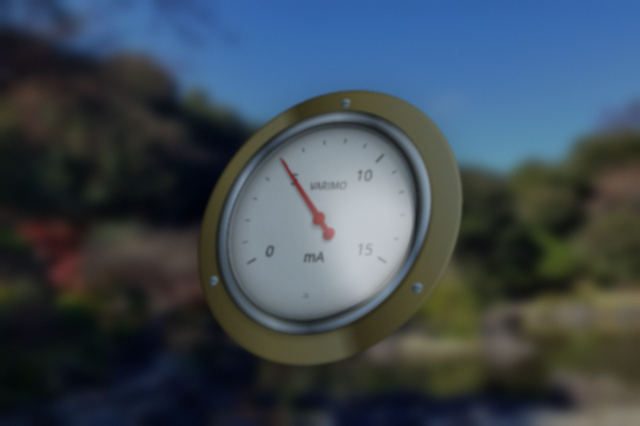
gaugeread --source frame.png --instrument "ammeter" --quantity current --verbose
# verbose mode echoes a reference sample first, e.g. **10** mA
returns **5** mA
